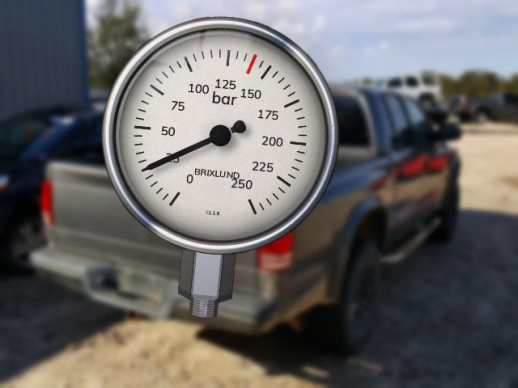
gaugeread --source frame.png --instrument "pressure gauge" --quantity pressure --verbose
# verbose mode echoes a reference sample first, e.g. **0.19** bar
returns **25** bar
